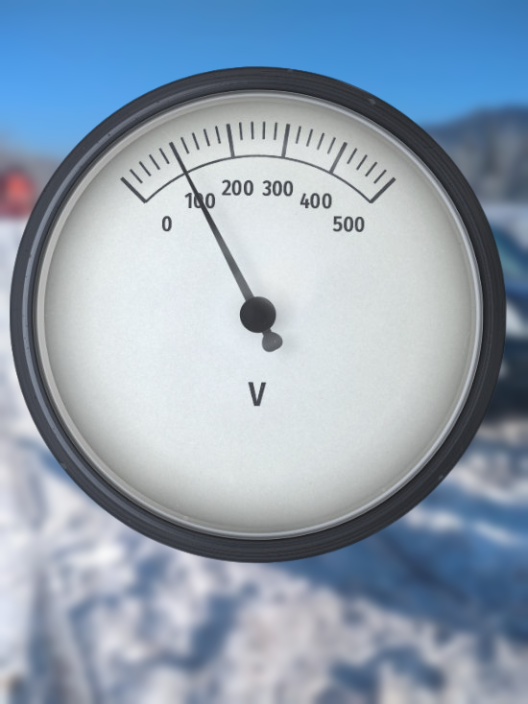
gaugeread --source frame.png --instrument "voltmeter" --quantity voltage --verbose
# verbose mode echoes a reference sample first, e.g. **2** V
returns **100** V
